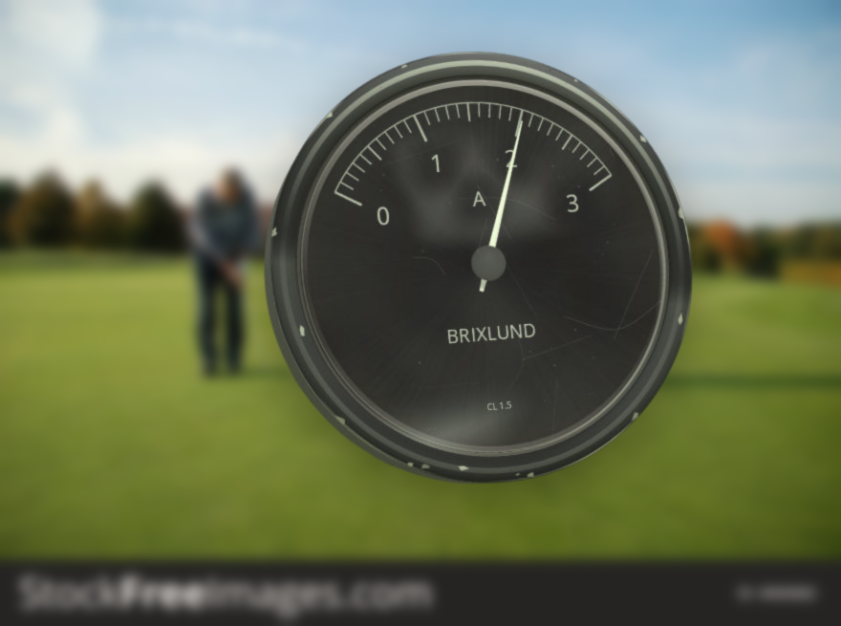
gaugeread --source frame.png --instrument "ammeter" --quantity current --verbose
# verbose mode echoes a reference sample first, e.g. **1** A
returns **2** A
